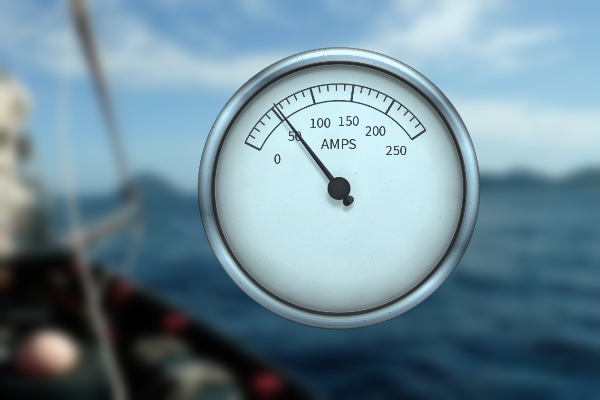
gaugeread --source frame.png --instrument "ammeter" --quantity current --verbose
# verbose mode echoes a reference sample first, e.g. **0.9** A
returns **55** A
